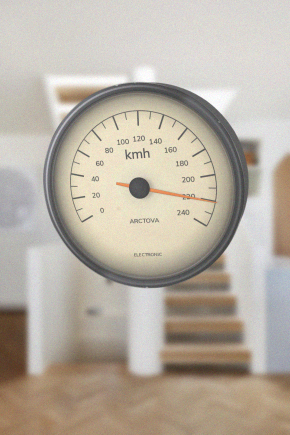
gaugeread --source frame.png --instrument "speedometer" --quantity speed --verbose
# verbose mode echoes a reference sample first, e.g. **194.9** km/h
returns **220** km/h
